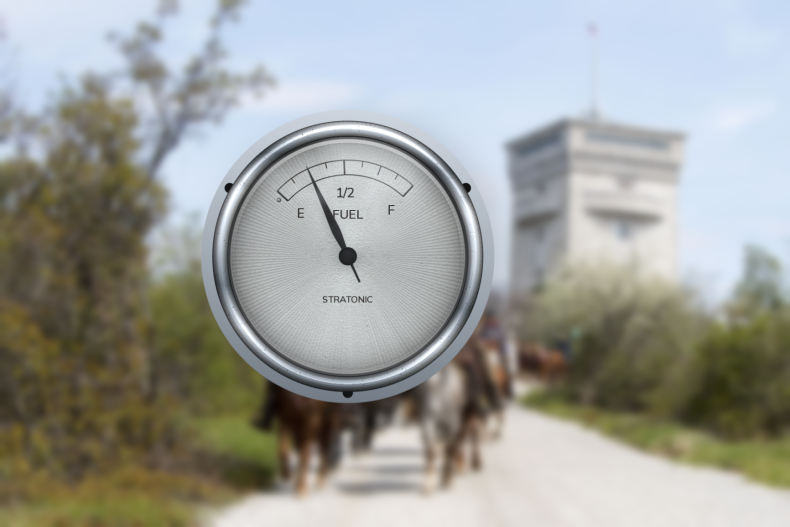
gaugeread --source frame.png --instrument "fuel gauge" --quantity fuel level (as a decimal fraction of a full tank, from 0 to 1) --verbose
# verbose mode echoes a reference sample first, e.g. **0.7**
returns **0.25**
